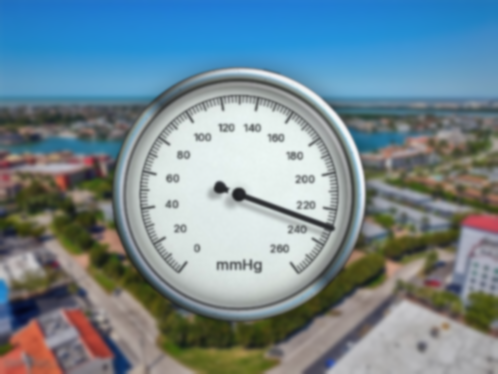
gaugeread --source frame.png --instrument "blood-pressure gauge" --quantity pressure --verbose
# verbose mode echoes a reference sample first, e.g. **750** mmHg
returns **230** mmHg
